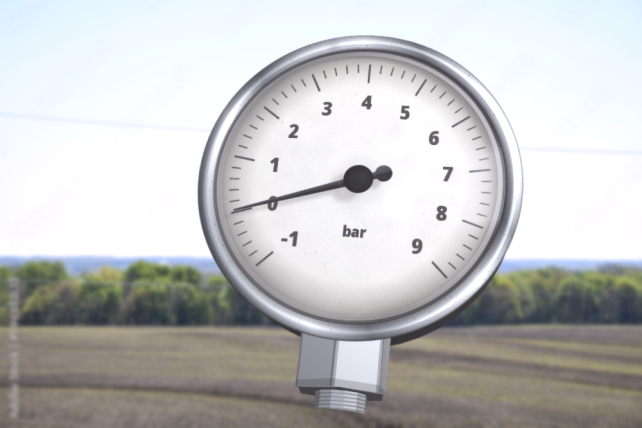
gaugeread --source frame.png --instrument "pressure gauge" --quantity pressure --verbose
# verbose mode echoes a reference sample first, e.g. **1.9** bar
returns **0** bar
